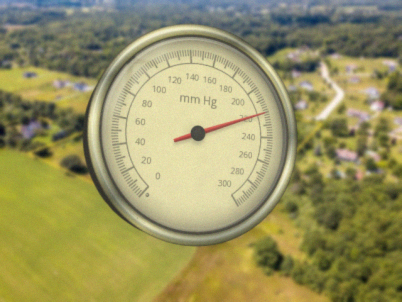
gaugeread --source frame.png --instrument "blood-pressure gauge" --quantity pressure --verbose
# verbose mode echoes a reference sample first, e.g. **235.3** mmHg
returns **220** mmHg
